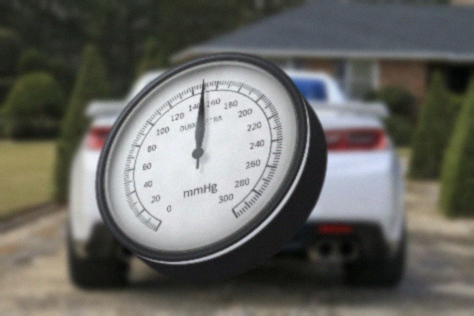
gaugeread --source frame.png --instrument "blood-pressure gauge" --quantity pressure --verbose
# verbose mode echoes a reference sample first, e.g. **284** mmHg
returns **150** mmHg
